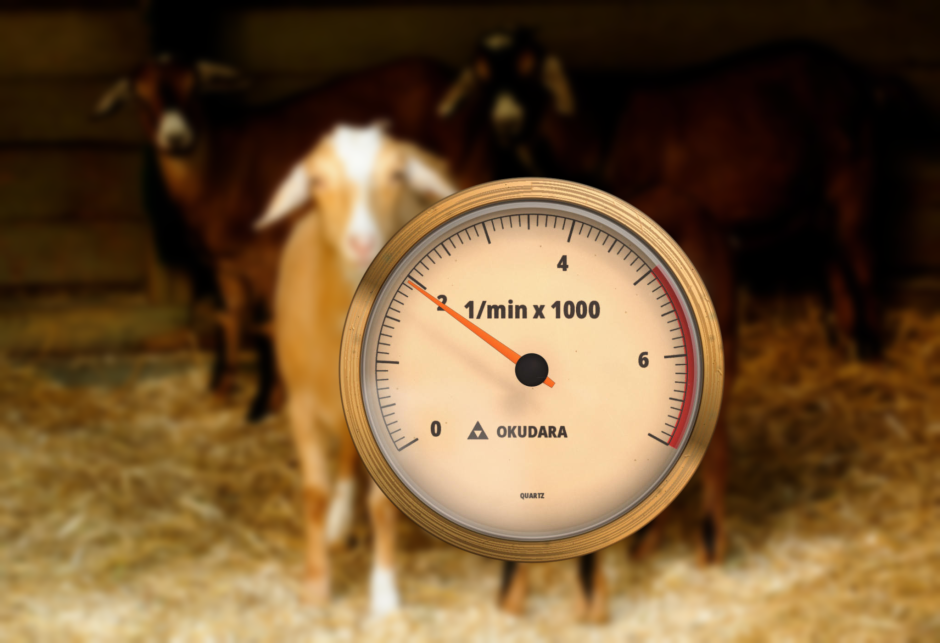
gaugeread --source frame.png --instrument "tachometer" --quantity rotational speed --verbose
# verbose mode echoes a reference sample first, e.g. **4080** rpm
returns **1950** rpm
